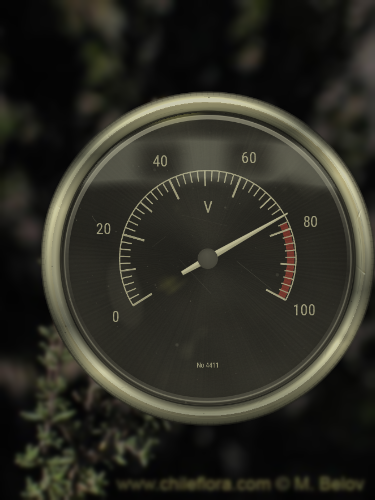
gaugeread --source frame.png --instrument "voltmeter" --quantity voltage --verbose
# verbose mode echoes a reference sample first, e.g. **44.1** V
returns **76** V
